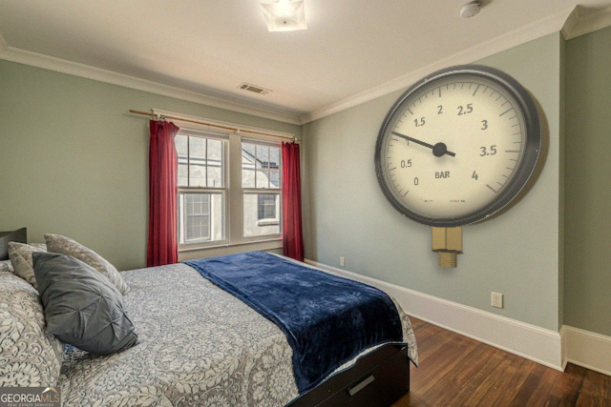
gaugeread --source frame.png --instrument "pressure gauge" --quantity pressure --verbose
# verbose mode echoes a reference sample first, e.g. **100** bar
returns **1.1** bar
